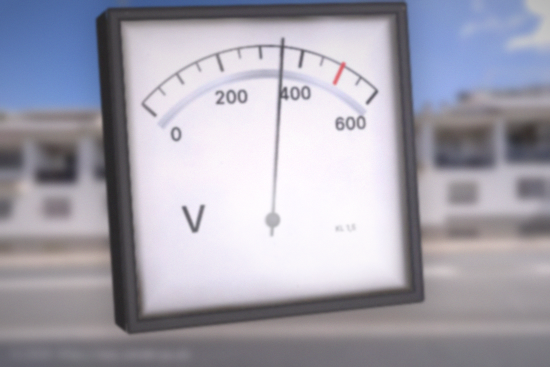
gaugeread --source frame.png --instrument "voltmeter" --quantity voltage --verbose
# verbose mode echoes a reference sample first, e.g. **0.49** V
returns **350** V
